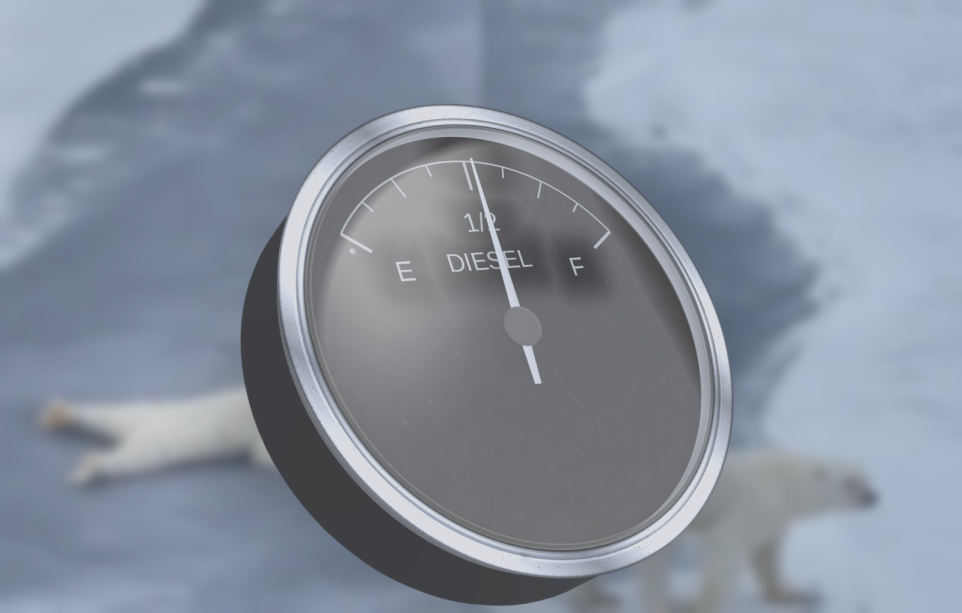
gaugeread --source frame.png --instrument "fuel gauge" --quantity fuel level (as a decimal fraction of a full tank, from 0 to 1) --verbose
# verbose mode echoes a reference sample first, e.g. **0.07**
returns **0.5**
